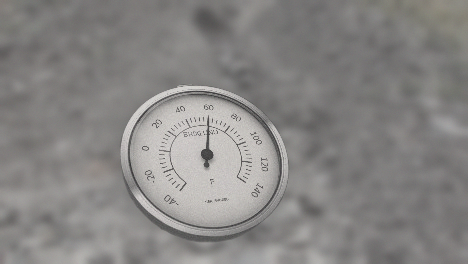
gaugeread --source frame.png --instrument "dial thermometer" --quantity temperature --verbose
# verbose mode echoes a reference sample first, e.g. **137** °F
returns **60** °F
